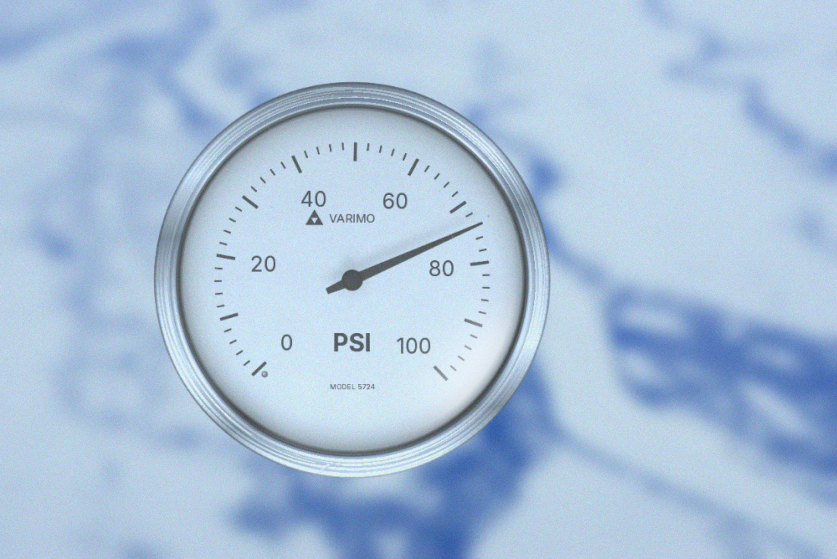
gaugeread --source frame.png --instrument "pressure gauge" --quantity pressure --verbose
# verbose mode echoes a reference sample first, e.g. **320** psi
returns **74** psi
